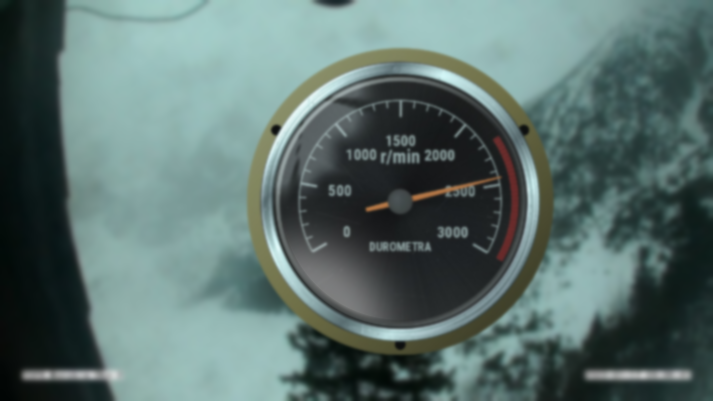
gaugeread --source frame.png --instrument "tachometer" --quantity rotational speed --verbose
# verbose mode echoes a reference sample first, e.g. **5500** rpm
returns **2450** rpm
